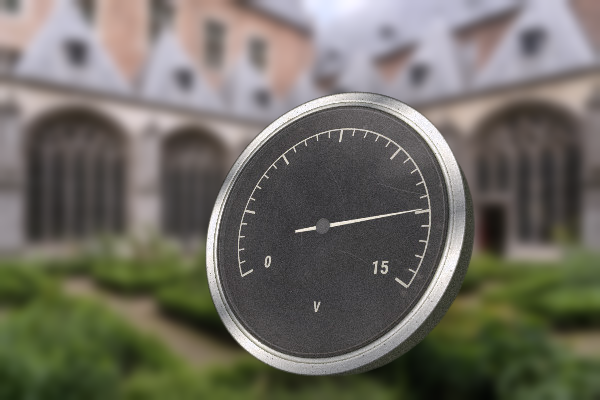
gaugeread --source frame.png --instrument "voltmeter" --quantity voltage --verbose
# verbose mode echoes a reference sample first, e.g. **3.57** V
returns **12.5** V
